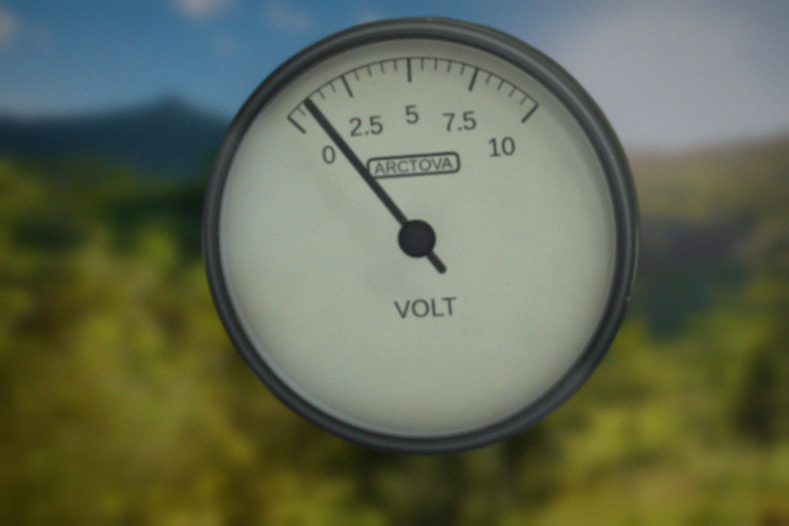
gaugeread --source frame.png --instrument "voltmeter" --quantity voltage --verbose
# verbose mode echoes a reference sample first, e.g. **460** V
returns **1** V
